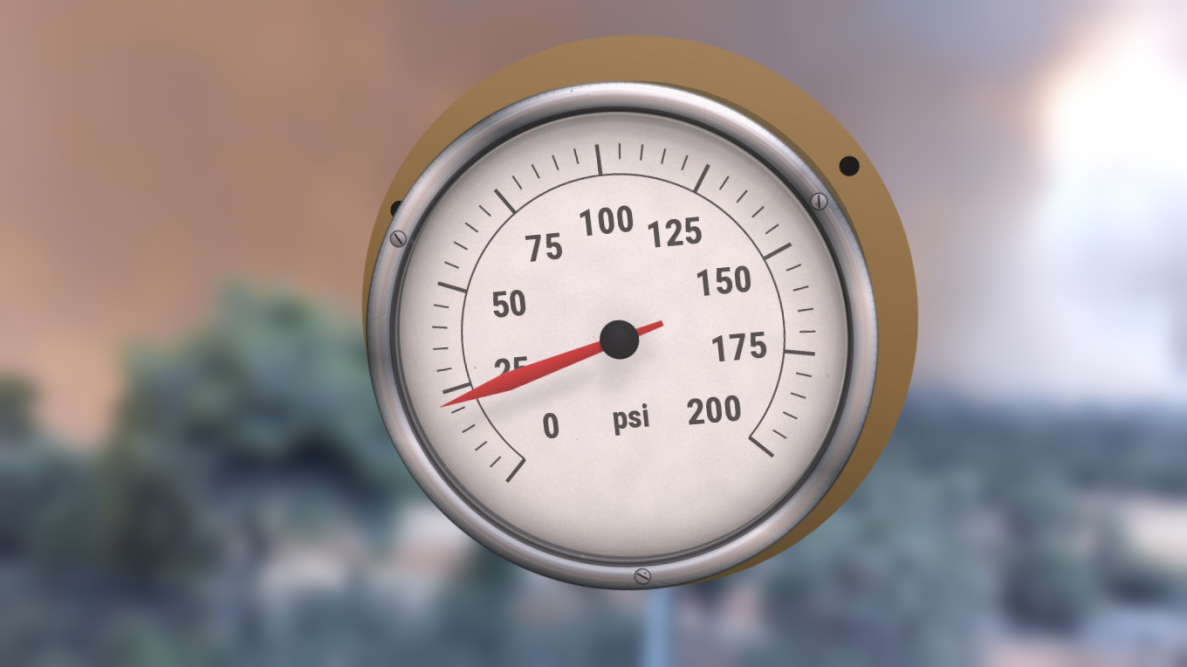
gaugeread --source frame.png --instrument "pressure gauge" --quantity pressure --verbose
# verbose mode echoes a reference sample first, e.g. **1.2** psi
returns **22.5** psi
